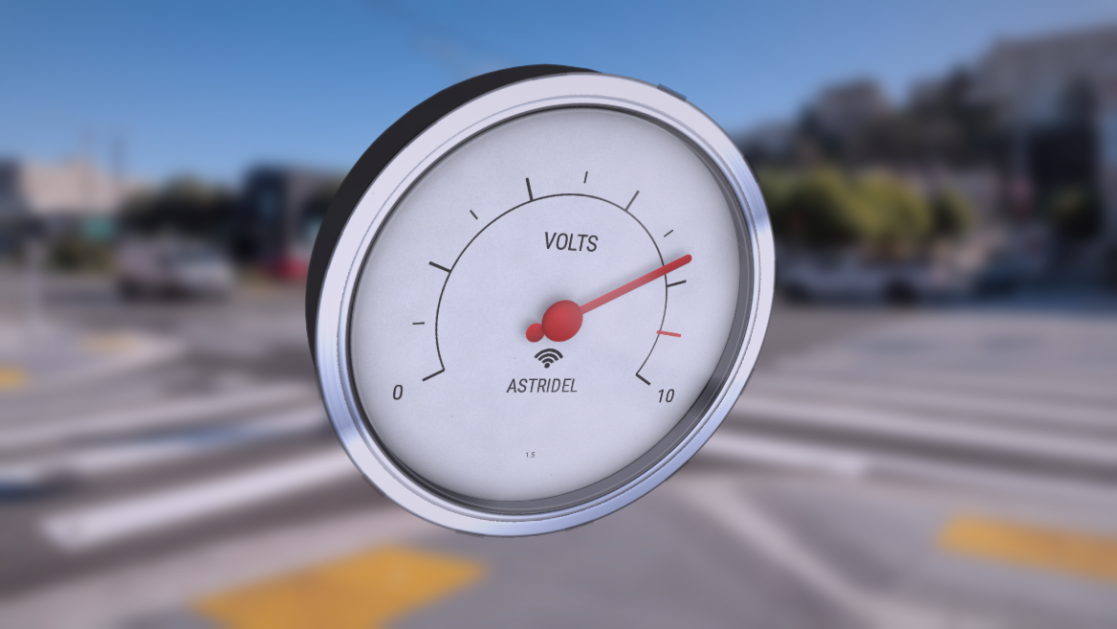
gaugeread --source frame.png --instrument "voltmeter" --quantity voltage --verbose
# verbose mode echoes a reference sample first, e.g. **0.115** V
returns **7.5** V
